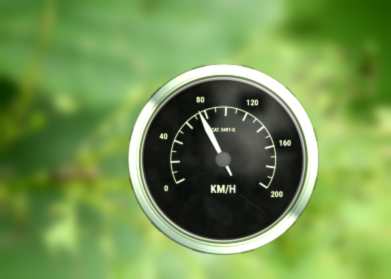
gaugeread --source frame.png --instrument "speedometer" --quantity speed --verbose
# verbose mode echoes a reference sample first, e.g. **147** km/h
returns **75** km/h
